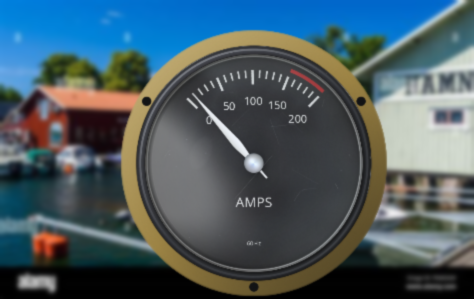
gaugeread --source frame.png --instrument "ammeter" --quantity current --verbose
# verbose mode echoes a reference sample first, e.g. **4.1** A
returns **10** A
